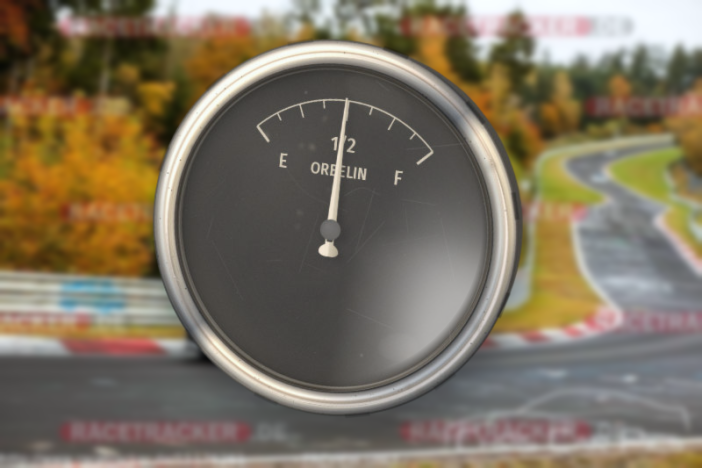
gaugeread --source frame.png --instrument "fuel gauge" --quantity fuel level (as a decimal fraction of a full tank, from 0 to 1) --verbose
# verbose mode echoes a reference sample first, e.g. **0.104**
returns **0.5**
